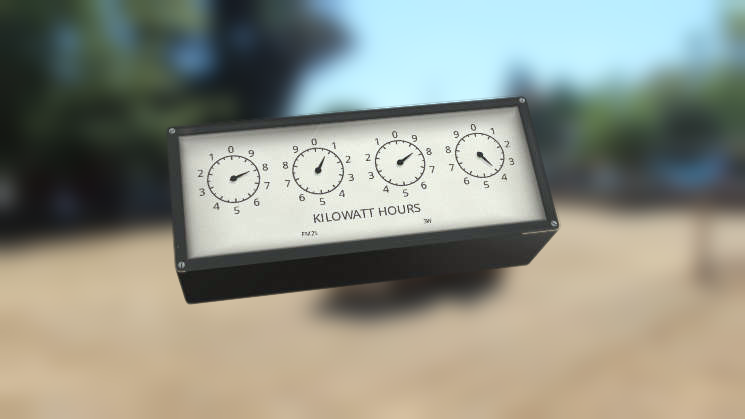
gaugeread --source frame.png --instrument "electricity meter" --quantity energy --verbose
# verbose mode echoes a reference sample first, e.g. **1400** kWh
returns **8084** kWh
